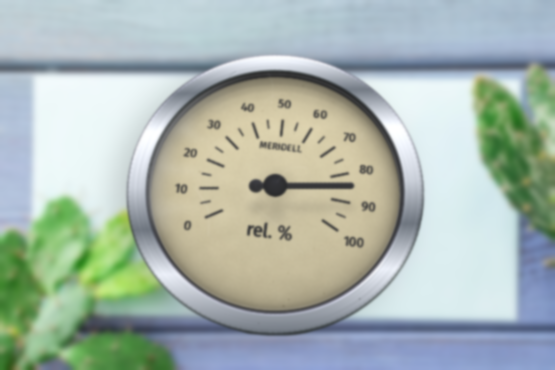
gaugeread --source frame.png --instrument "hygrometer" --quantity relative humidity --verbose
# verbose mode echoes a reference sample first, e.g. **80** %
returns **85** %
